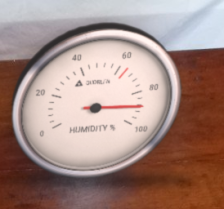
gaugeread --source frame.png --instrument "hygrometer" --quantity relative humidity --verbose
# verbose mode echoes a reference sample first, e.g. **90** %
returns **88** %
